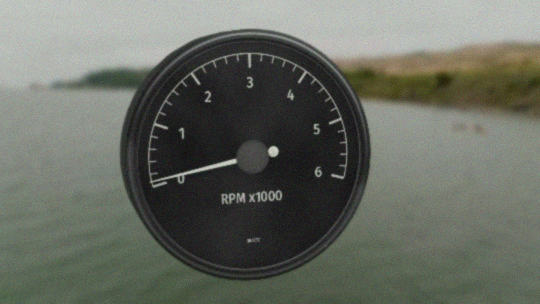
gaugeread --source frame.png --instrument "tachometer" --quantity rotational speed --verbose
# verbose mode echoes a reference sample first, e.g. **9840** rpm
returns **100** rpm
